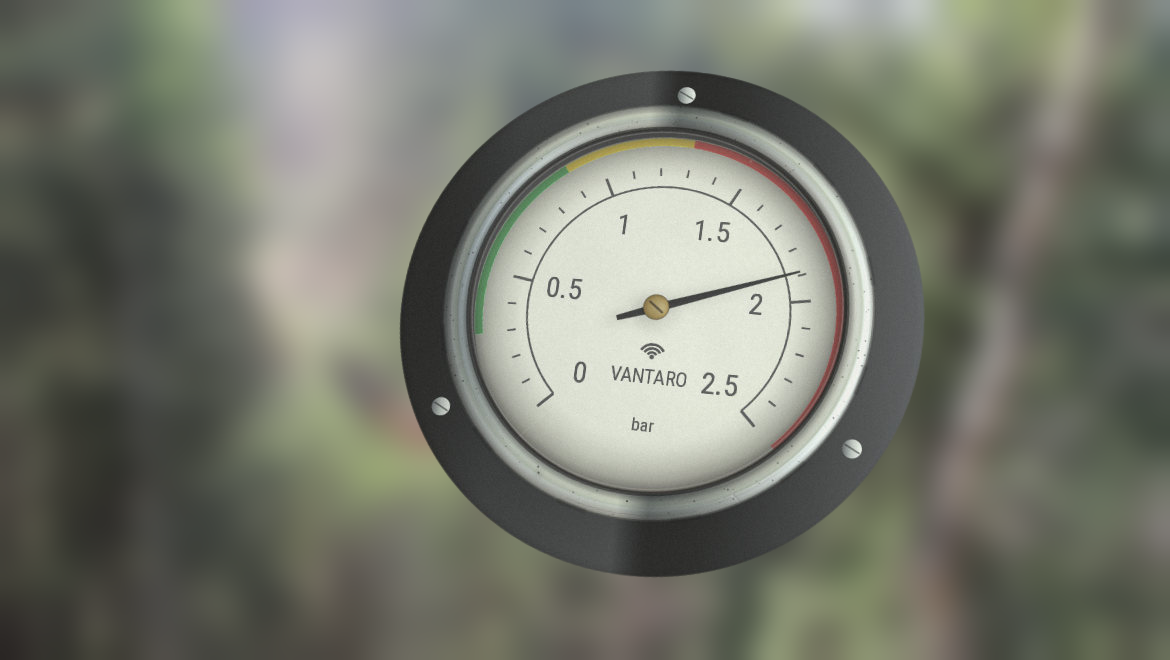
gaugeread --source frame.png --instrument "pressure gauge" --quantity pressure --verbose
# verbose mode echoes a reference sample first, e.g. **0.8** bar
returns **1.9** bar
